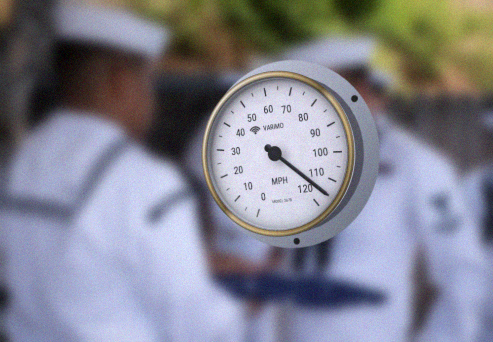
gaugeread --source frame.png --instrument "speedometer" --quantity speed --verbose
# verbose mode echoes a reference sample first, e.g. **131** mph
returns **115** mph
